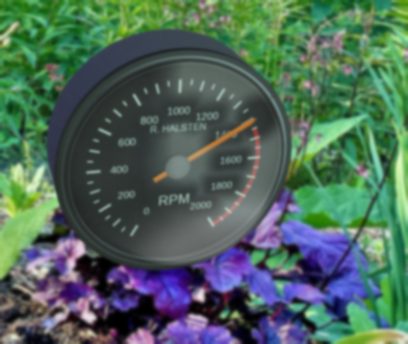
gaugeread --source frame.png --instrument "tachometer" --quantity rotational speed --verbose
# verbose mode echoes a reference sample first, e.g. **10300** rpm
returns **1400** rpm
